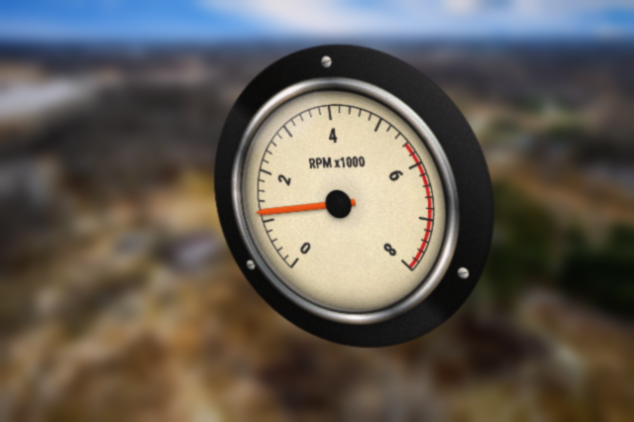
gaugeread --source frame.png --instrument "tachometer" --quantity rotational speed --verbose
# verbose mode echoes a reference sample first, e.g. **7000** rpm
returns **1200** rpm
